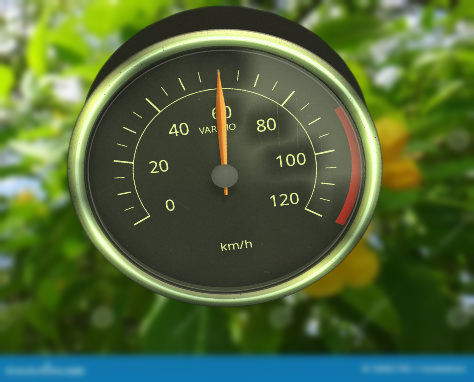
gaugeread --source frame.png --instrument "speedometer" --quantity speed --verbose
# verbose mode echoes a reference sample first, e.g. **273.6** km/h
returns **60** km/h
